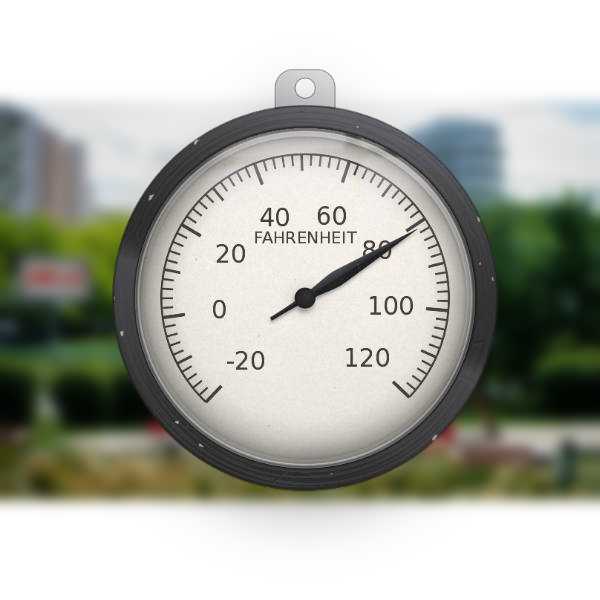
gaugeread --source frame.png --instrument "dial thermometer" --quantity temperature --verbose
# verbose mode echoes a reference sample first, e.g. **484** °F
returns **81** °F
